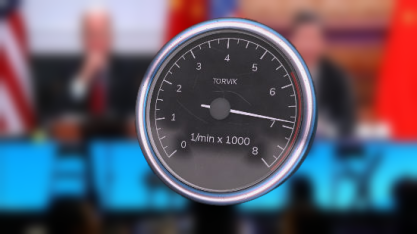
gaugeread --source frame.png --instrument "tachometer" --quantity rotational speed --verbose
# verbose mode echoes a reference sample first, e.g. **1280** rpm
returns **6875** rpm
